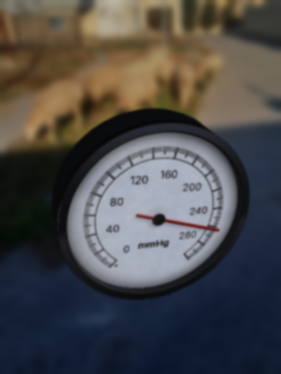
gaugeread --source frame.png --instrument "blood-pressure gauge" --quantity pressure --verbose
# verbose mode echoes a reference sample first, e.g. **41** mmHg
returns **260** mmHg
